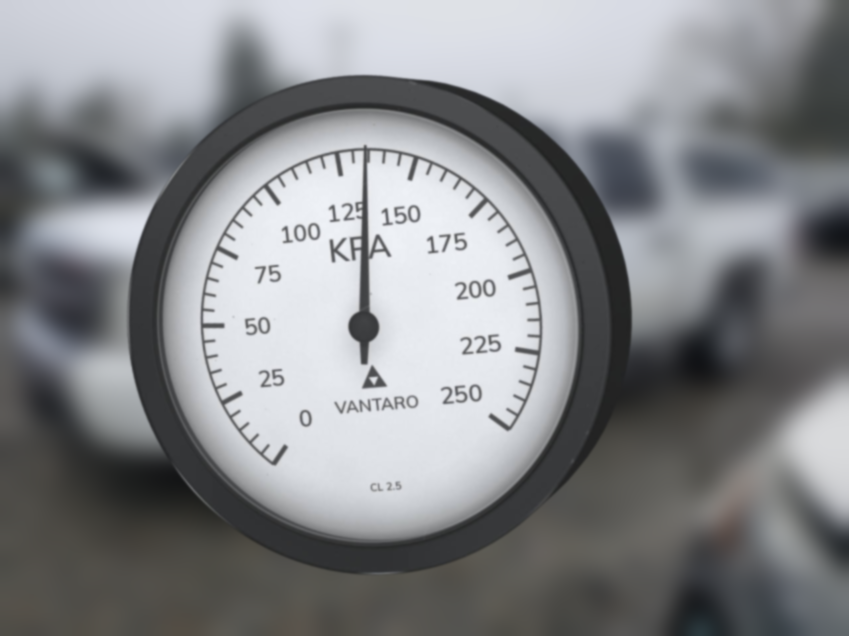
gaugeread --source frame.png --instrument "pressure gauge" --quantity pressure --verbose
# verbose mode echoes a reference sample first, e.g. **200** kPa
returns **135** kPa
